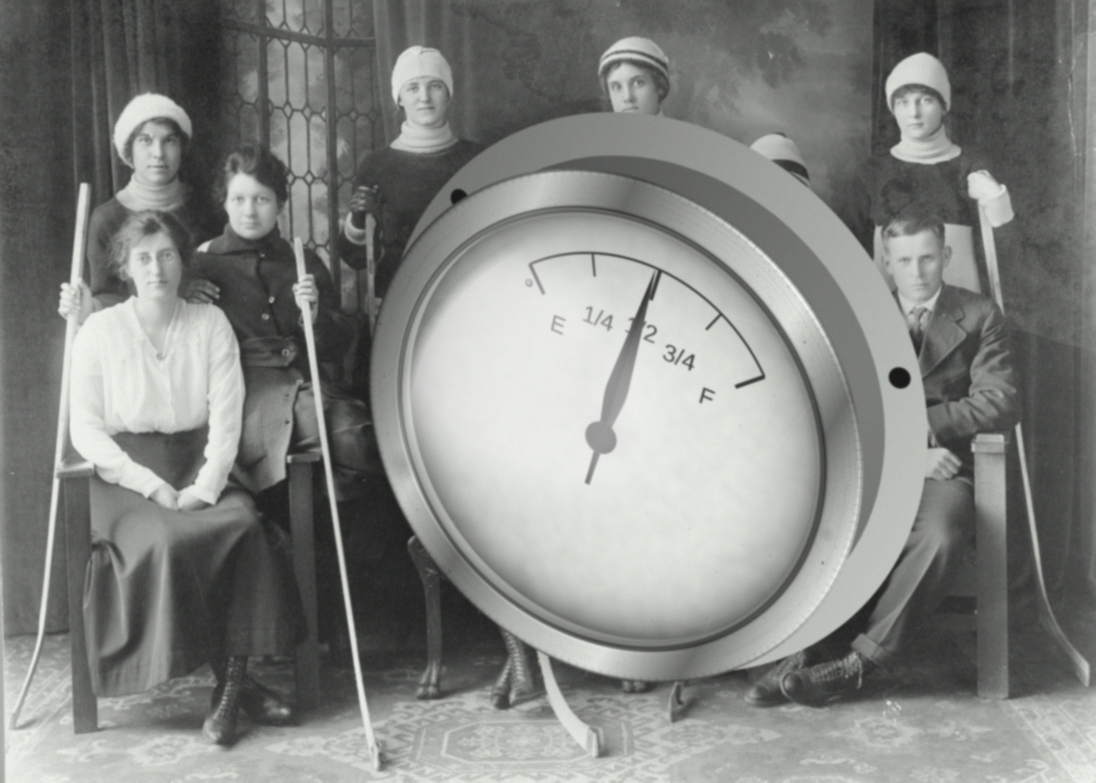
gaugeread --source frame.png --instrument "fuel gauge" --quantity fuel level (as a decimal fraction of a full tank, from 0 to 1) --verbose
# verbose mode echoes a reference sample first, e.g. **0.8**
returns **0.5**
